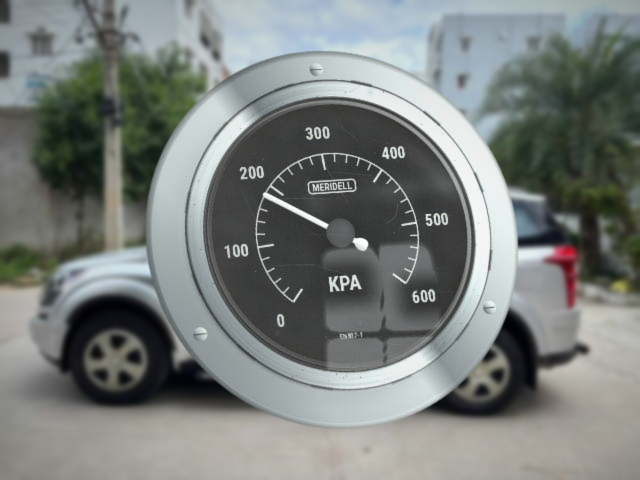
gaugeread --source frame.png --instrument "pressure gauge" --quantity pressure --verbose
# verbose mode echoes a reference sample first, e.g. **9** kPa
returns **180** kPa
